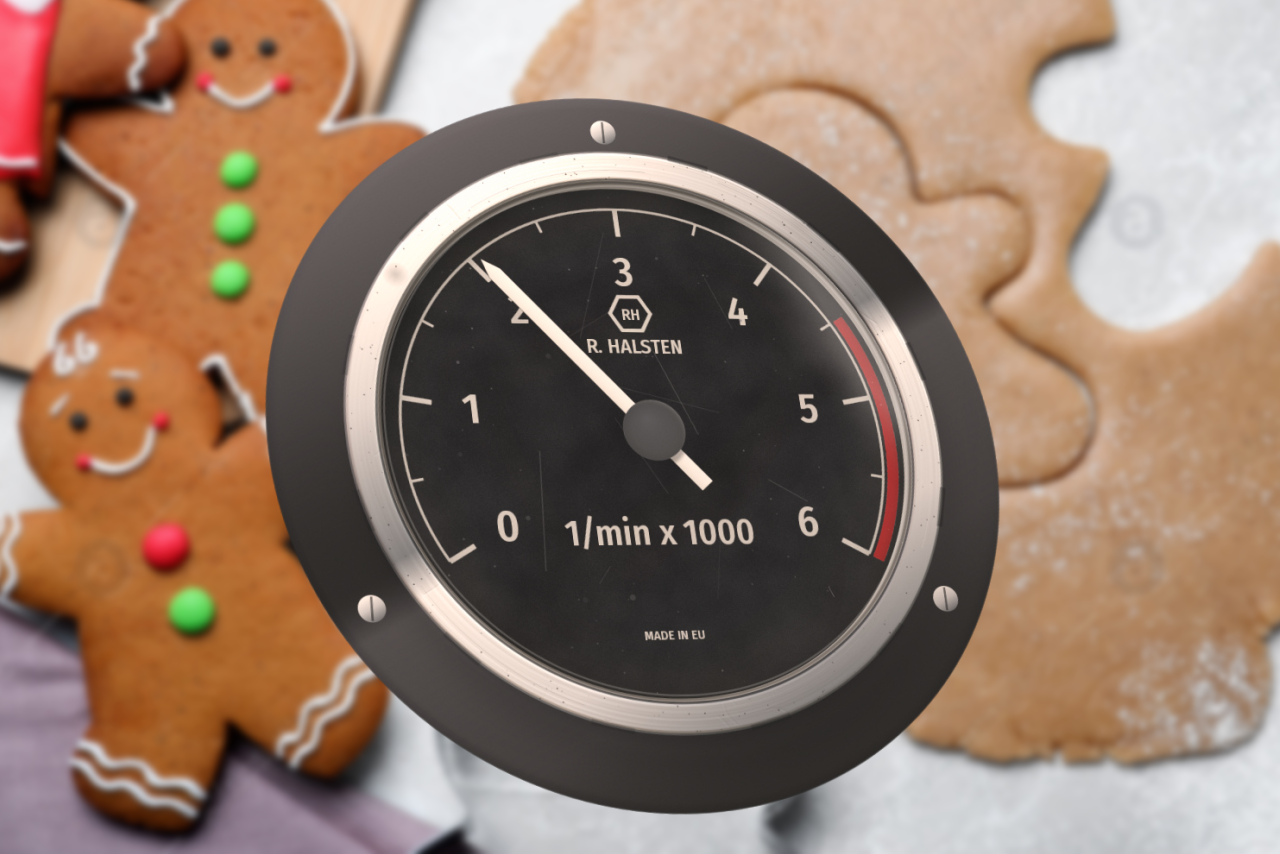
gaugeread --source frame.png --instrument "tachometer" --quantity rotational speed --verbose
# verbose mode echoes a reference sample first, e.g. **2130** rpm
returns **2000** rpm
